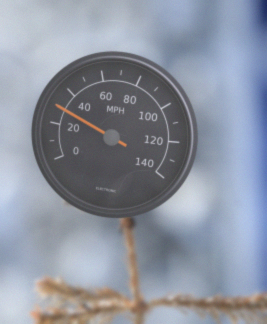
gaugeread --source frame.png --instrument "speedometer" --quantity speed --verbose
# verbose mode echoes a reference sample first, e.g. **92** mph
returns **30** mph
